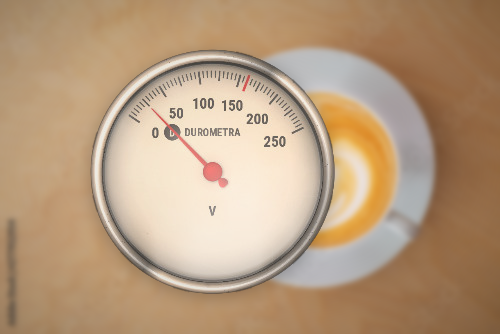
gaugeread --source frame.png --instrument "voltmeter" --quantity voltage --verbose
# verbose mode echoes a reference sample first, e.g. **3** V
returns **25** V
